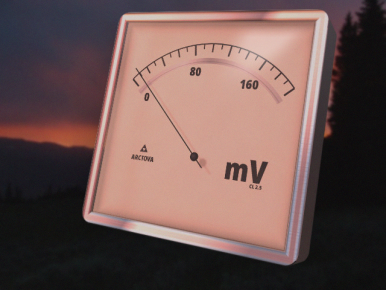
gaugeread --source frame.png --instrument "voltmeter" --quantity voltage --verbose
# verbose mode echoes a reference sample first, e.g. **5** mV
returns **10** mV
